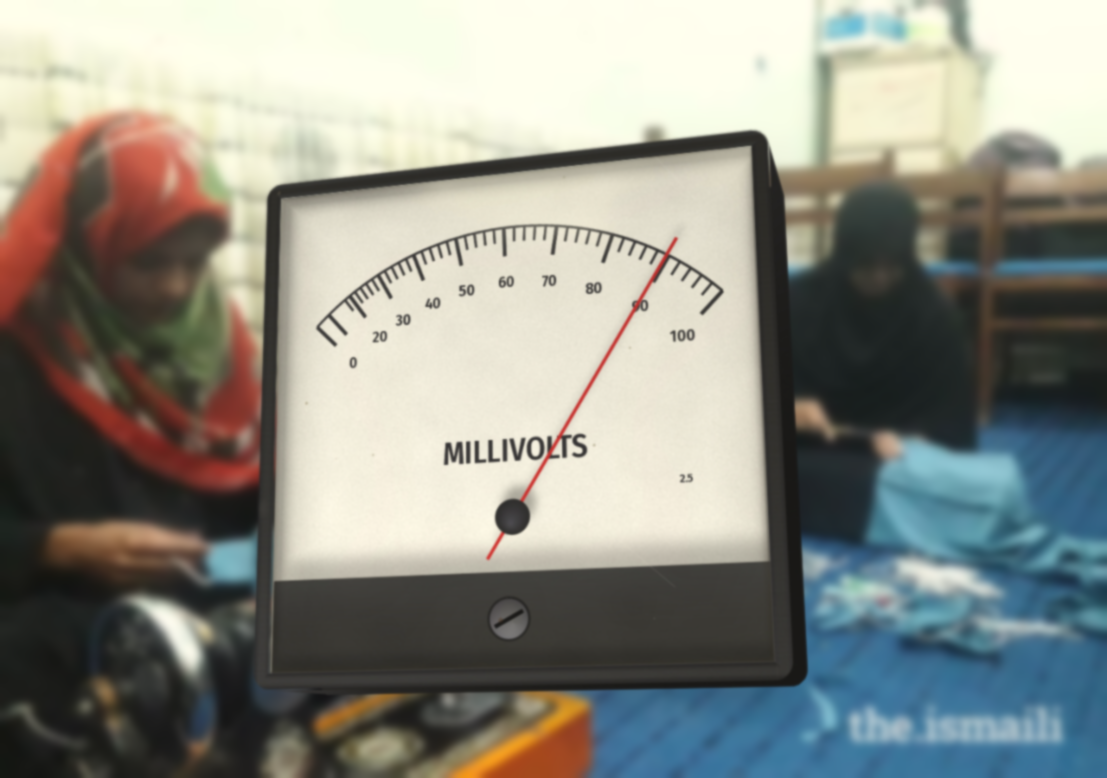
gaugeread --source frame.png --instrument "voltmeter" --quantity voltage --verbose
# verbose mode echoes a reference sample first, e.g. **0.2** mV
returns **90** mV
